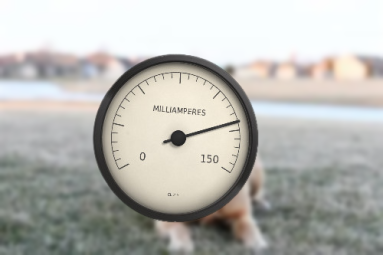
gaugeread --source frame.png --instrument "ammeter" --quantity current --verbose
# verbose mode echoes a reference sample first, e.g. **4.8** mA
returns **120** mA
